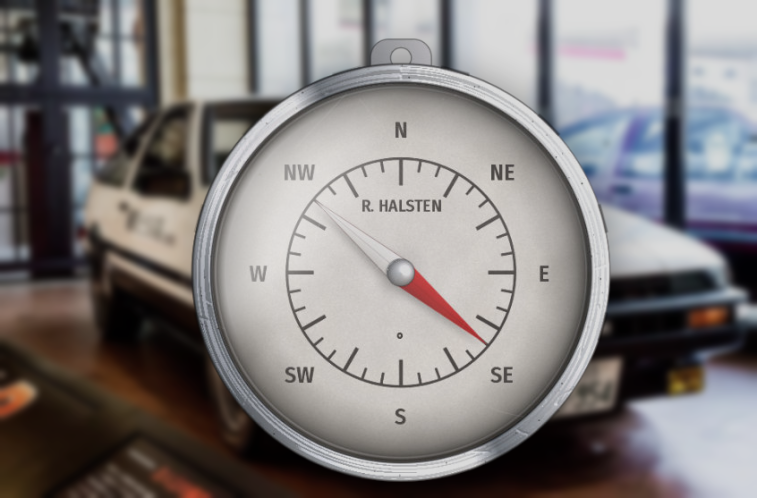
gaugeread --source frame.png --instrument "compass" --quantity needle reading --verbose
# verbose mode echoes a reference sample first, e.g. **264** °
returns **130** °
